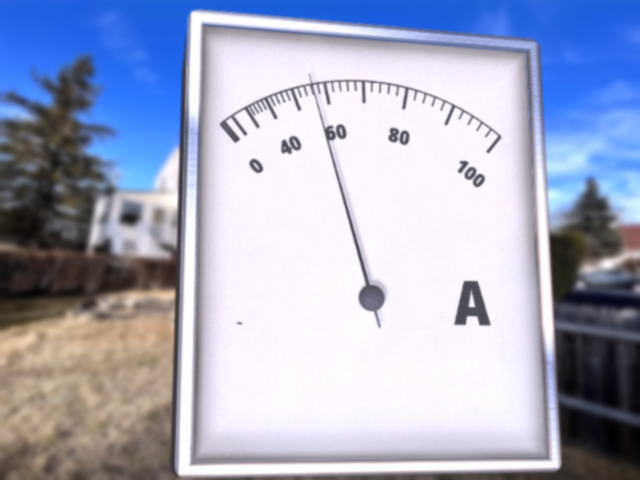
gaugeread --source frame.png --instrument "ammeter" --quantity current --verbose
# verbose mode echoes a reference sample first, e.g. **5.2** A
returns **56** A
